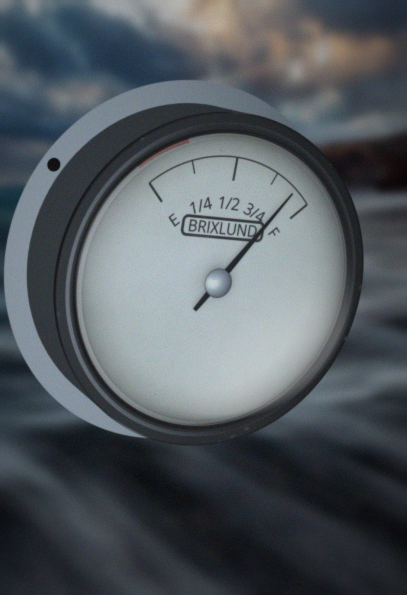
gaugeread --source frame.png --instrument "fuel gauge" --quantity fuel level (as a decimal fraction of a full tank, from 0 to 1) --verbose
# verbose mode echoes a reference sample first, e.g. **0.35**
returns **0.875**
